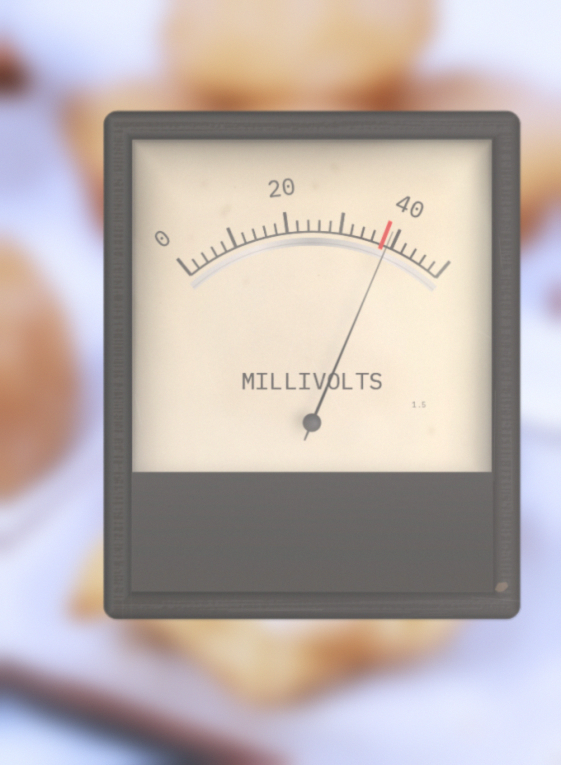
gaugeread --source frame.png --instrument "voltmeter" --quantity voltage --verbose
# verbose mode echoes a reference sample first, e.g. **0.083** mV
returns **39** mV
